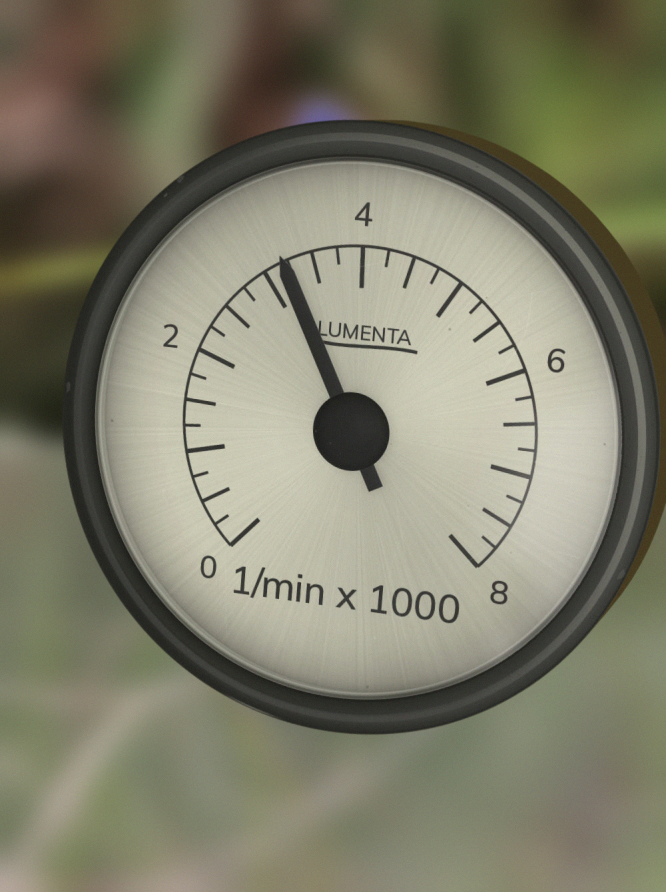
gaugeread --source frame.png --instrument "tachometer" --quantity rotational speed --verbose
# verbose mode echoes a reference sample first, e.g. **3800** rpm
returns **3250** rpm
